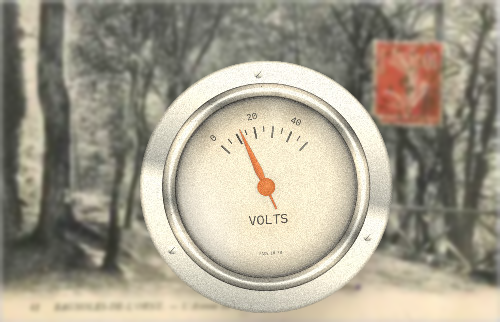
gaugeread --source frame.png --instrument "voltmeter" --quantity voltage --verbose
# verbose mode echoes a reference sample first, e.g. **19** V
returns **12.5** V
